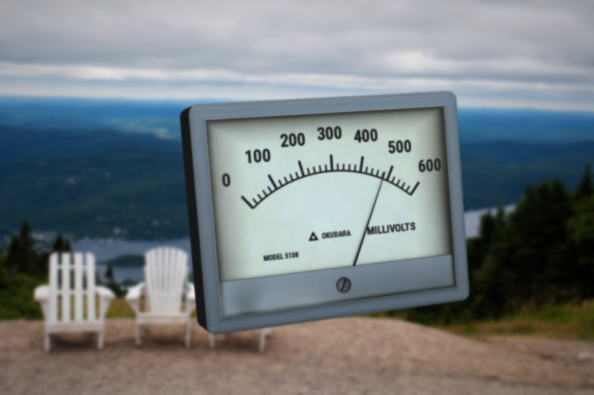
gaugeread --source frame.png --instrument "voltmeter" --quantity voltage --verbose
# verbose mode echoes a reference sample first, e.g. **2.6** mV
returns **480** mV
